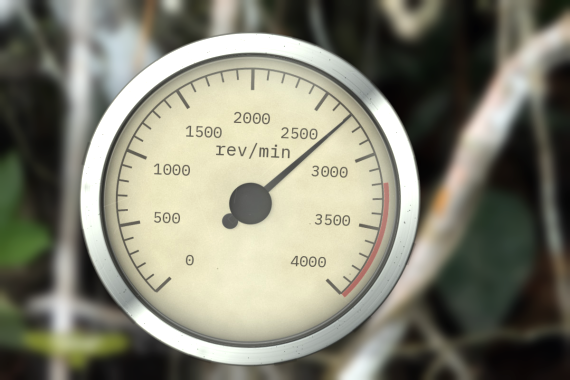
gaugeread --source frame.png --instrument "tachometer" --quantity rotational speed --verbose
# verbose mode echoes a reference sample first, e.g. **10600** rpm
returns **2700** rpm
